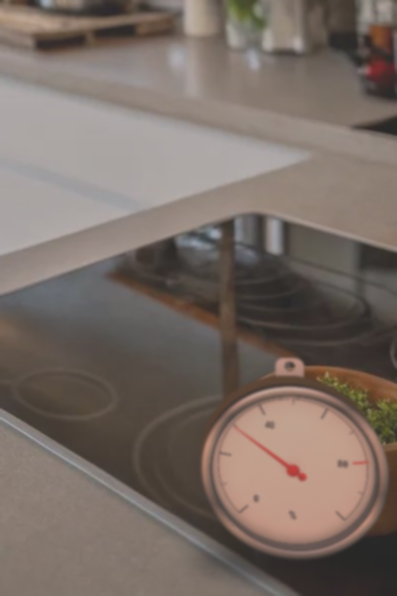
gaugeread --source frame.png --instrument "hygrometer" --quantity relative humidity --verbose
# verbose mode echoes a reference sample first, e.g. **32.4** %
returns **30** %
